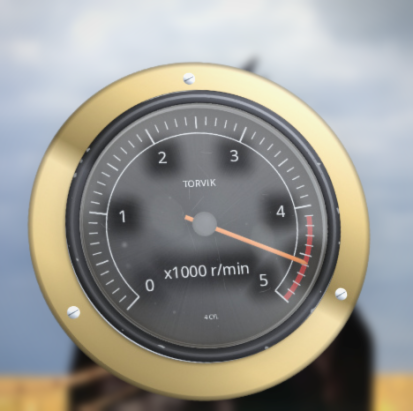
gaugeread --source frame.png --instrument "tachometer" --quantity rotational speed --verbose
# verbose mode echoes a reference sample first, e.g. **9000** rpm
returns **4600** rpm
